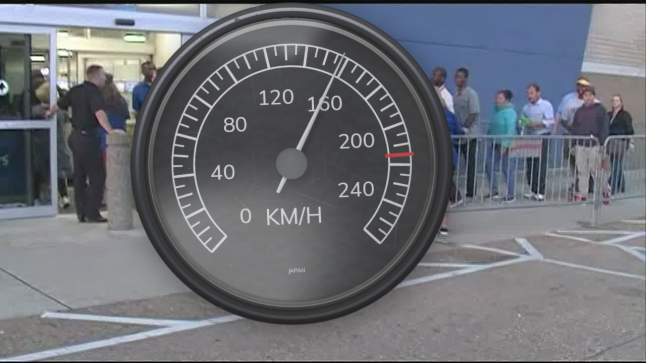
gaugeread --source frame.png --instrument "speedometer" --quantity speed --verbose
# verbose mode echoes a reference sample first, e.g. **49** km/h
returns **157.5** km/h
